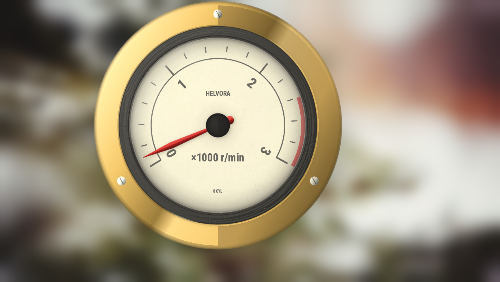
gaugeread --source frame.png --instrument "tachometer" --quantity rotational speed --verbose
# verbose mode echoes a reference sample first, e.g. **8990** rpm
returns **100** rpm
